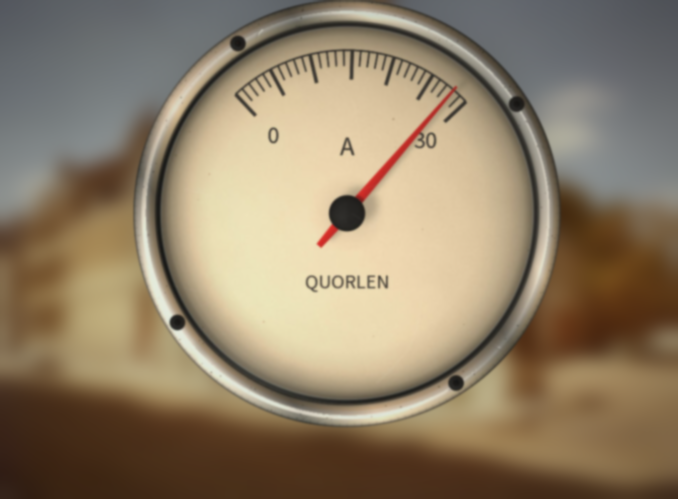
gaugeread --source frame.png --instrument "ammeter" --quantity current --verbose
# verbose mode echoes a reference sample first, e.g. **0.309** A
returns **28** A
